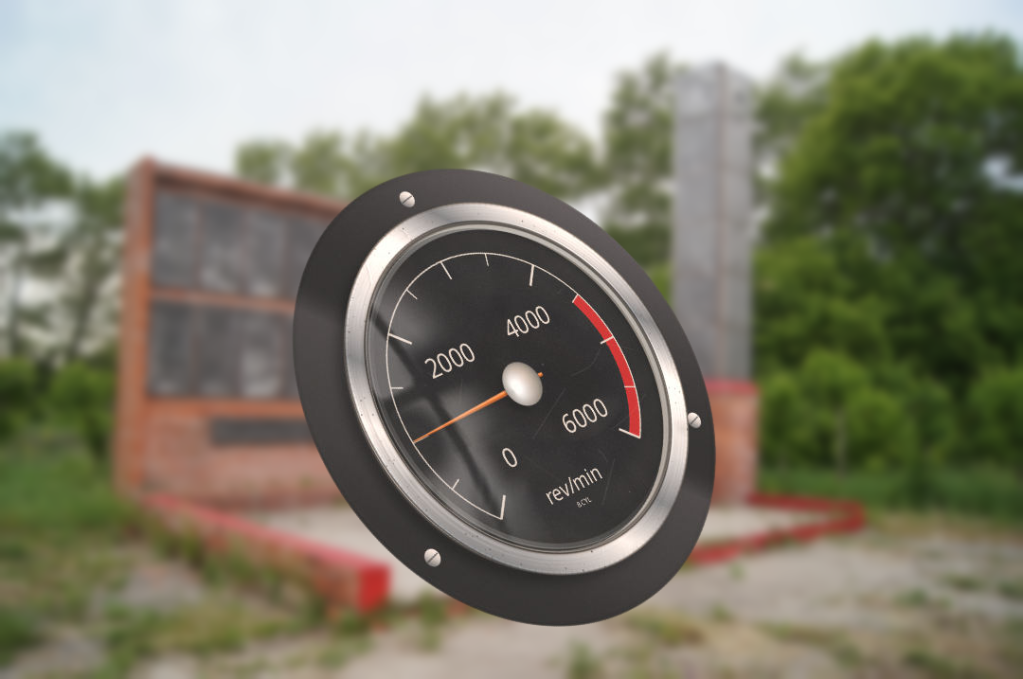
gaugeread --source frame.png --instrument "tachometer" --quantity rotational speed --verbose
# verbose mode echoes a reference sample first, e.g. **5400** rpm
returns **1000** rpm
